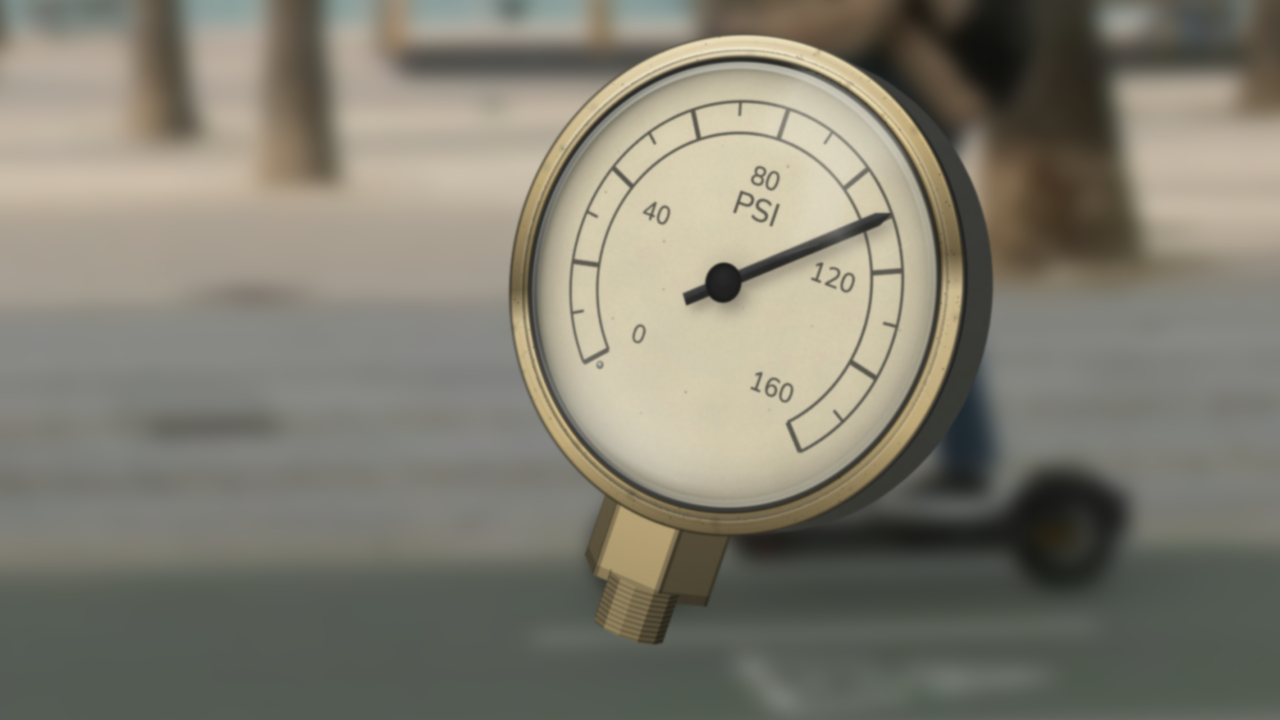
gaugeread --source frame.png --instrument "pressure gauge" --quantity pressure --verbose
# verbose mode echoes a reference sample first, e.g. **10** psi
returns **110** psi
